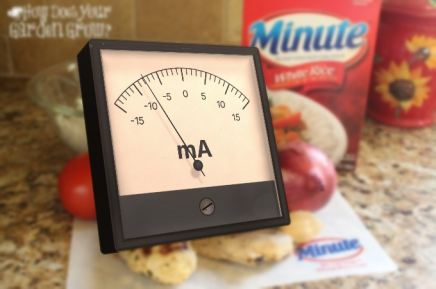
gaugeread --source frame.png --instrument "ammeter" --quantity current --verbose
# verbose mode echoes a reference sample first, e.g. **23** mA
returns **-8** mA
